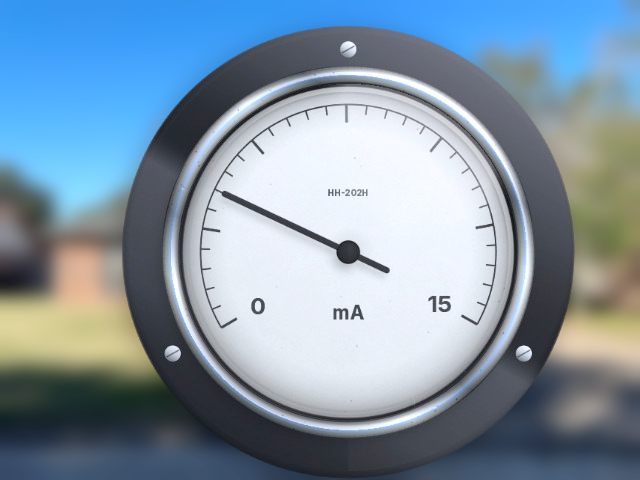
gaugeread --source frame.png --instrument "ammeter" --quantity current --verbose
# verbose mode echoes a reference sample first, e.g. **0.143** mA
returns **3.5** mA
